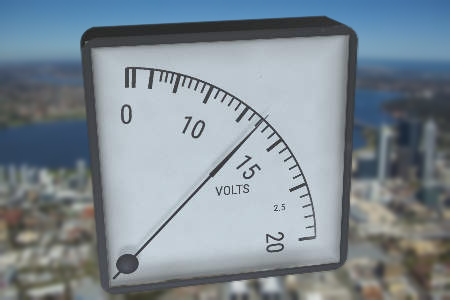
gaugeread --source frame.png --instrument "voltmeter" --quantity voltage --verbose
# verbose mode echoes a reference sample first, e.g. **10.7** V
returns **13.5** V
